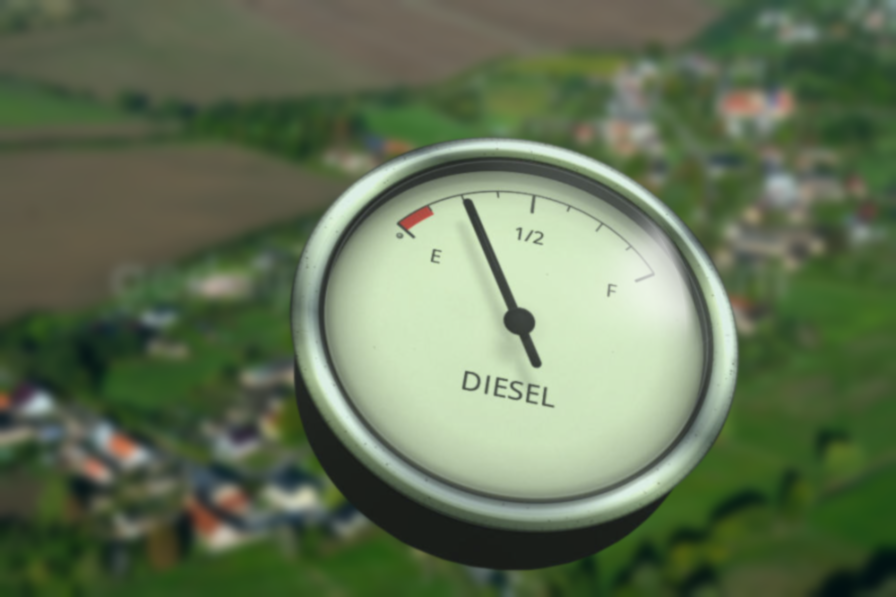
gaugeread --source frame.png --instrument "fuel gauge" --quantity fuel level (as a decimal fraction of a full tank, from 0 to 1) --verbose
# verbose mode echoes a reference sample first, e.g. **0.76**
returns **0.25**
